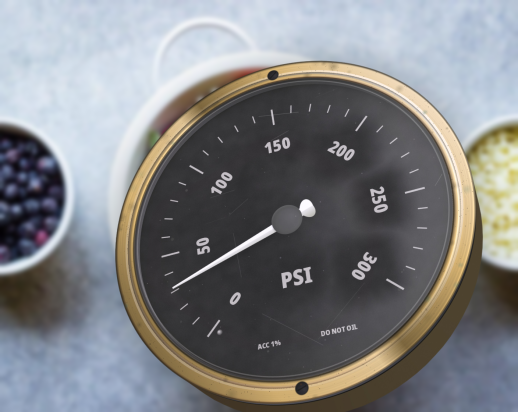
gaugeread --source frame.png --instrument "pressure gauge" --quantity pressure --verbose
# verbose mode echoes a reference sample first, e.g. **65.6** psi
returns **30** psi
